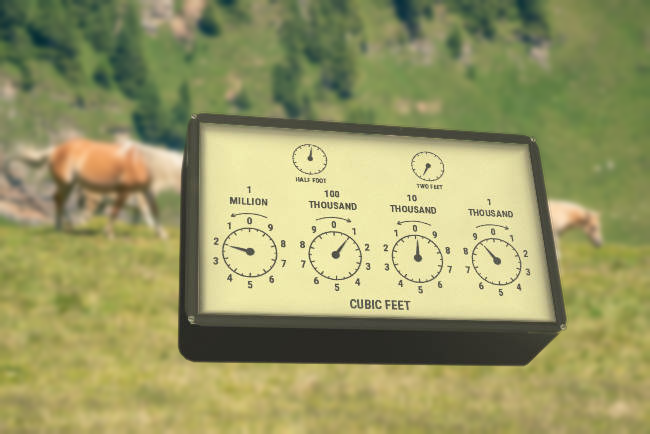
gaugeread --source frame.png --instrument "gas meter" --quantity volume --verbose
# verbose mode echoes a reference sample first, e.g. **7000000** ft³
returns **209900** ft³
